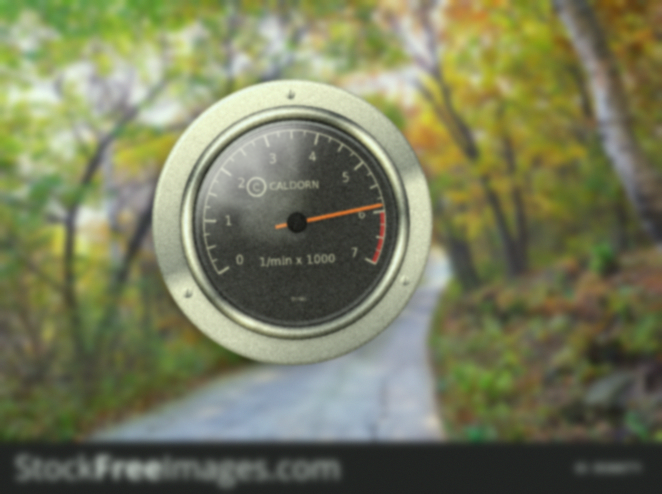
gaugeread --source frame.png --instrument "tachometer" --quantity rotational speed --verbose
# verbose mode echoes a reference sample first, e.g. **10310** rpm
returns **5875** rpm
